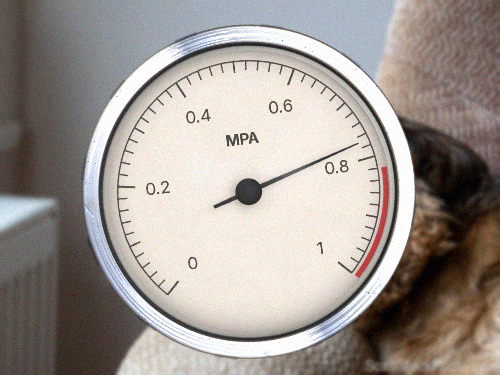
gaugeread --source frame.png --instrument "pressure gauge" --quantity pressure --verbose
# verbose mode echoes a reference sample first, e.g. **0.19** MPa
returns **0.77** MPa
